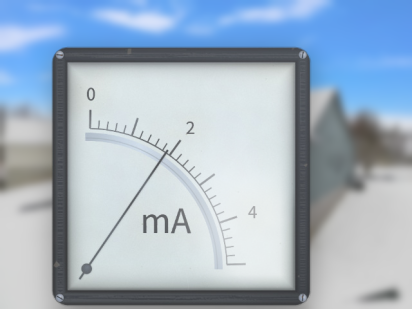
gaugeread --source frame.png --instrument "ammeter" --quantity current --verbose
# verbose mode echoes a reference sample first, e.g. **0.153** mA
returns **1.9** mA
